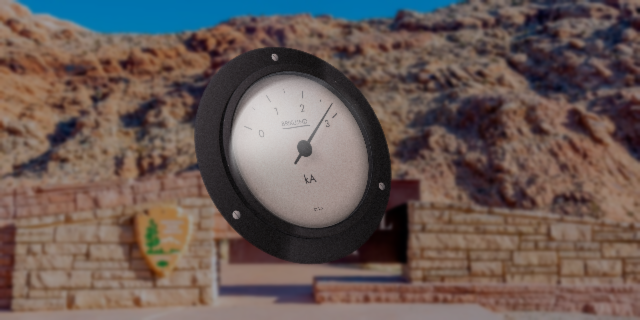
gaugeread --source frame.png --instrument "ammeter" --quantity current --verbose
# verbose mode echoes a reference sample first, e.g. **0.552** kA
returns **2.75** kA
